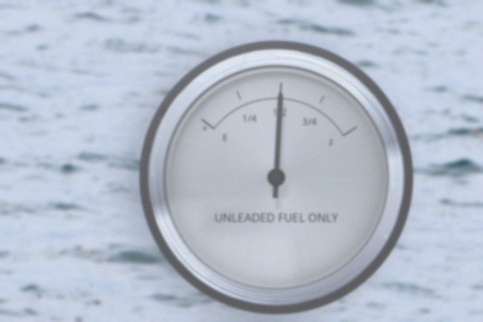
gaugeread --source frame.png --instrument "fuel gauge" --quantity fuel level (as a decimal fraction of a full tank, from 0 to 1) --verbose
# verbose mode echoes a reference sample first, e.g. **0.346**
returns **0.5**
